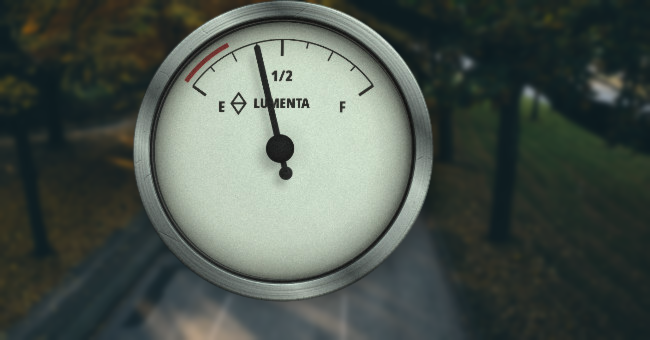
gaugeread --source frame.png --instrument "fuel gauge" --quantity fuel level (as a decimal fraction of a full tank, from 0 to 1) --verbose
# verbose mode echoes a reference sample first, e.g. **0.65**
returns **0.375**
